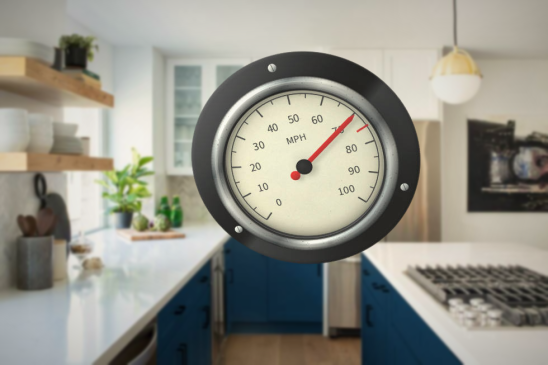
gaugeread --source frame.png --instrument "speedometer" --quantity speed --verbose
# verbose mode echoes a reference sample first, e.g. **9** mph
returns **70** mph
